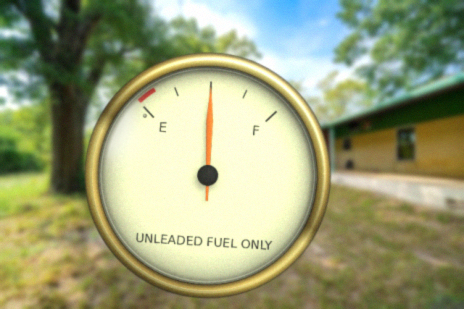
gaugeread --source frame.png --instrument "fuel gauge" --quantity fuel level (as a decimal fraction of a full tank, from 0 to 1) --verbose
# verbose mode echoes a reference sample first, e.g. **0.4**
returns **0.5**
